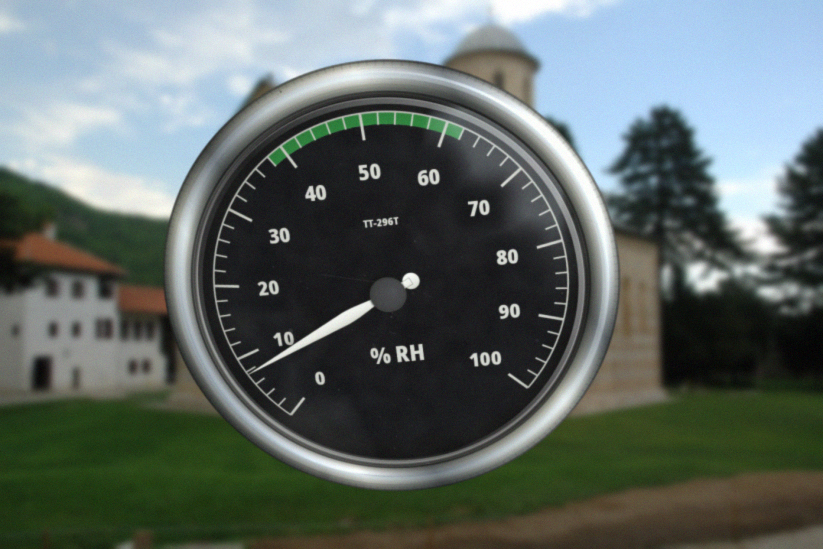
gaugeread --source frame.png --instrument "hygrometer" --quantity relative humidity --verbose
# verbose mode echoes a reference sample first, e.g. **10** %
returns **8** %
